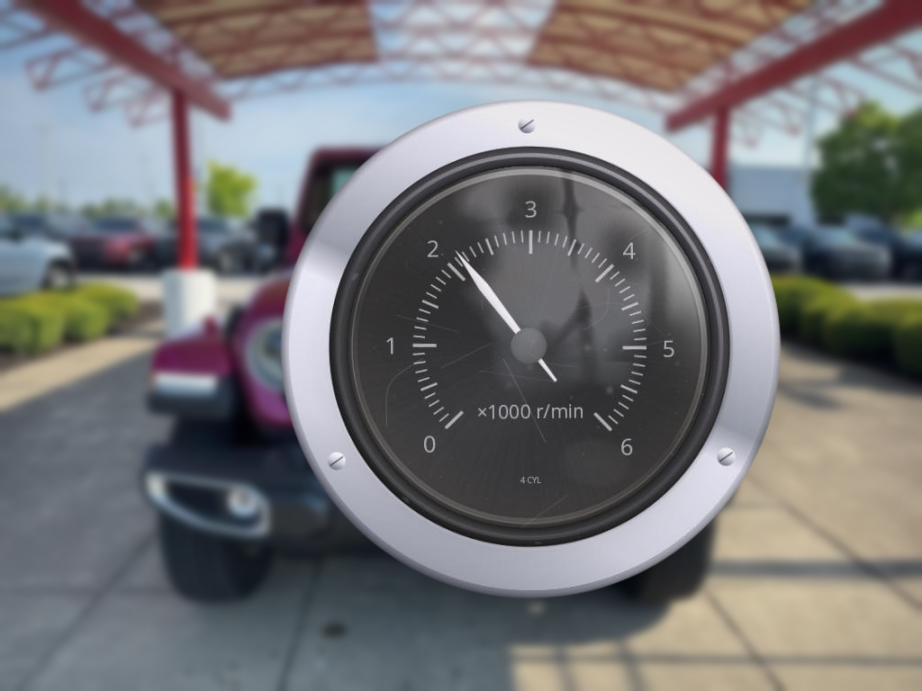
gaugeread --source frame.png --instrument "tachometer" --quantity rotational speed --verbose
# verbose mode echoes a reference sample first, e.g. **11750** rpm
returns **2150** rpm
